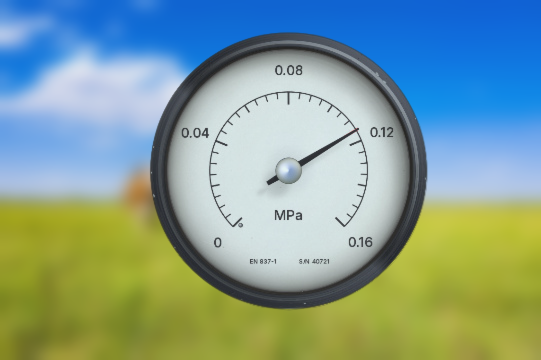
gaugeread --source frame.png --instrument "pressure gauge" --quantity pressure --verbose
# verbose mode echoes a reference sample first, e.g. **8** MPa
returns **0.115** MPa
